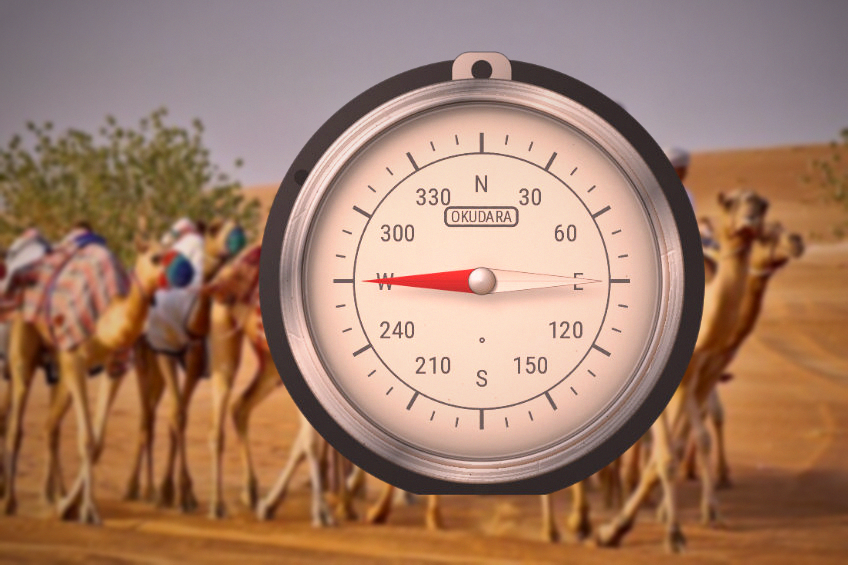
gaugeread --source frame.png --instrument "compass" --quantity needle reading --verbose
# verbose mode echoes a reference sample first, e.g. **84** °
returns **270** °
